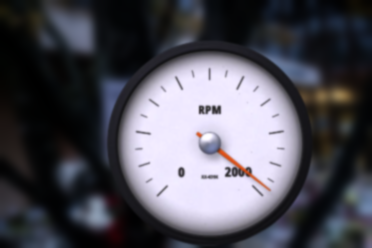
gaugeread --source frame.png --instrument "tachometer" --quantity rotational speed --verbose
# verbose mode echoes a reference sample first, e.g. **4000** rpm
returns **1950** rpm
